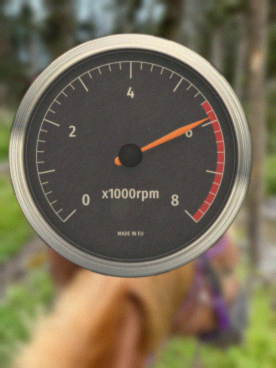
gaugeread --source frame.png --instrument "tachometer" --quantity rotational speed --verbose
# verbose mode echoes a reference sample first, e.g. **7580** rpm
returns **5900** rpm
